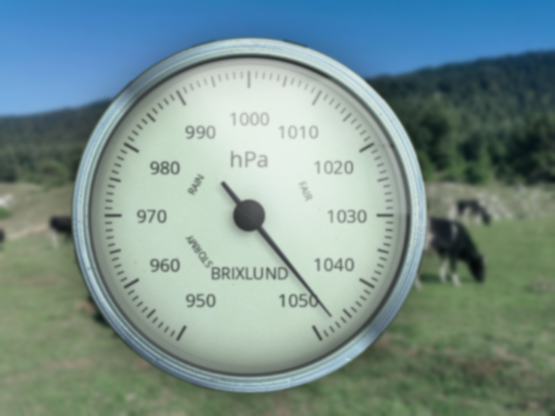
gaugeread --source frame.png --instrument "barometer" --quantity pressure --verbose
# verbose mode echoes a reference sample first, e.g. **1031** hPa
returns **1047** hPa
